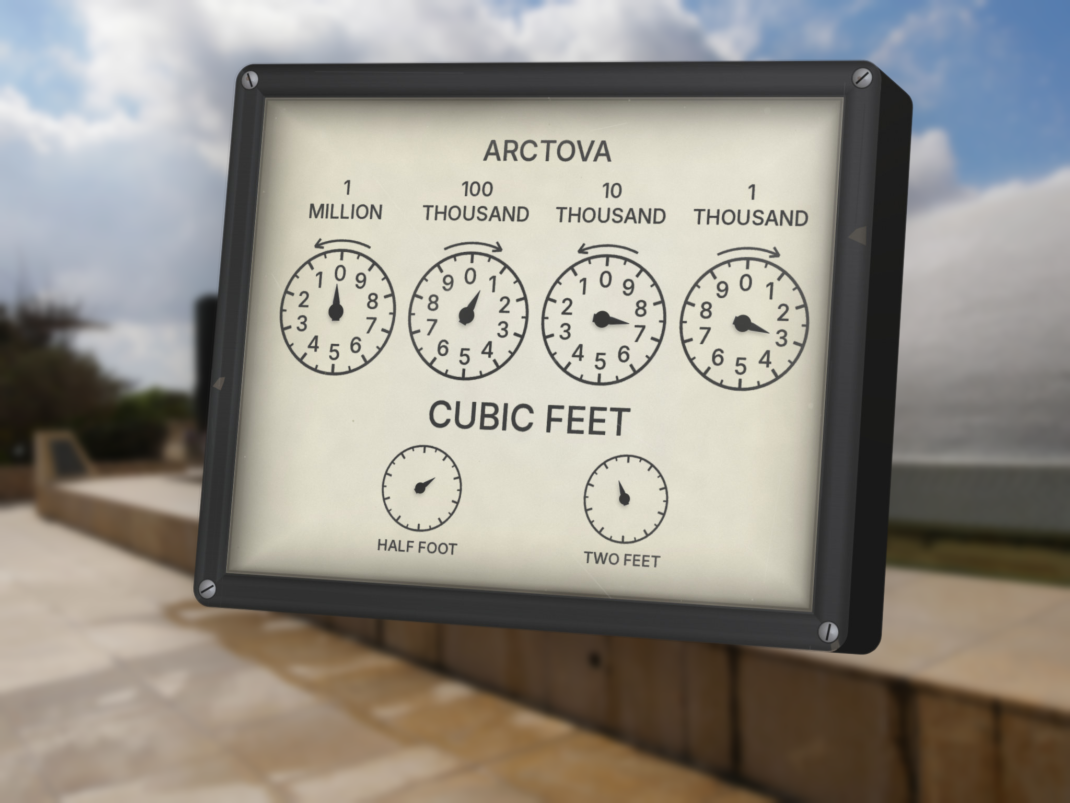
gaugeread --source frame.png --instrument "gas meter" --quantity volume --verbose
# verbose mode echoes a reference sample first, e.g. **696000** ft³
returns **7300** ft³
